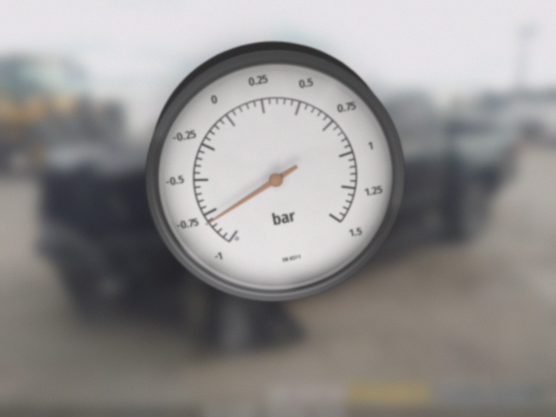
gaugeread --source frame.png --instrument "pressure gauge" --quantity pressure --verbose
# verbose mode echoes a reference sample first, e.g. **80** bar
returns **-0.8** bar
